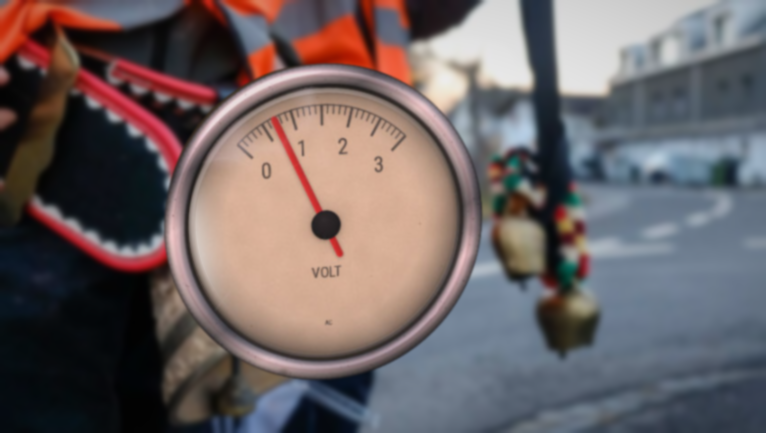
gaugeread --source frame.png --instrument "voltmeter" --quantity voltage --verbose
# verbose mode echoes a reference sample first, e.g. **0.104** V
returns **0.7** V
